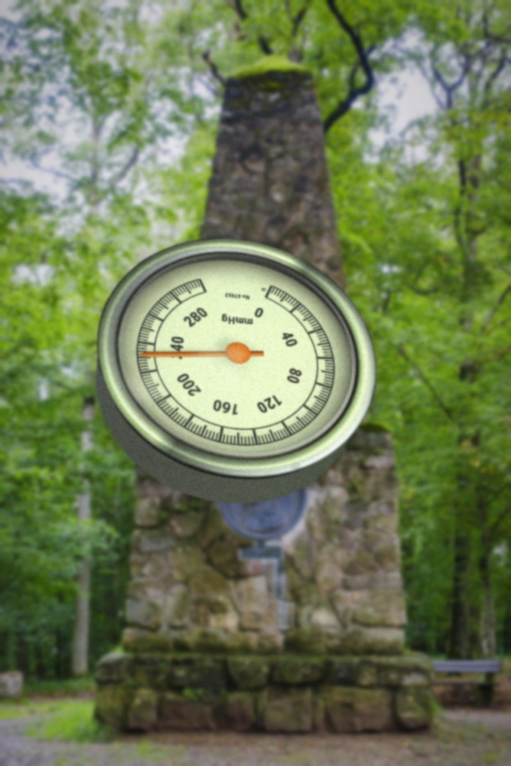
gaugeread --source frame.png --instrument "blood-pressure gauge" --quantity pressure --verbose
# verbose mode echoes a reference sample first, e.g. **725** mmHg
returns **230** mmHg
